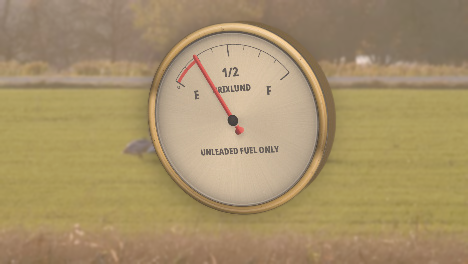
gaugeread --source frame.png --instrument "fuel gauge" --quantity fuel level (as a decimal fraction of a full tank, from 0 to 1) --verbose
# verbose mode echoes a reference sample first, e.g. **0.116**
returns **0.25**
